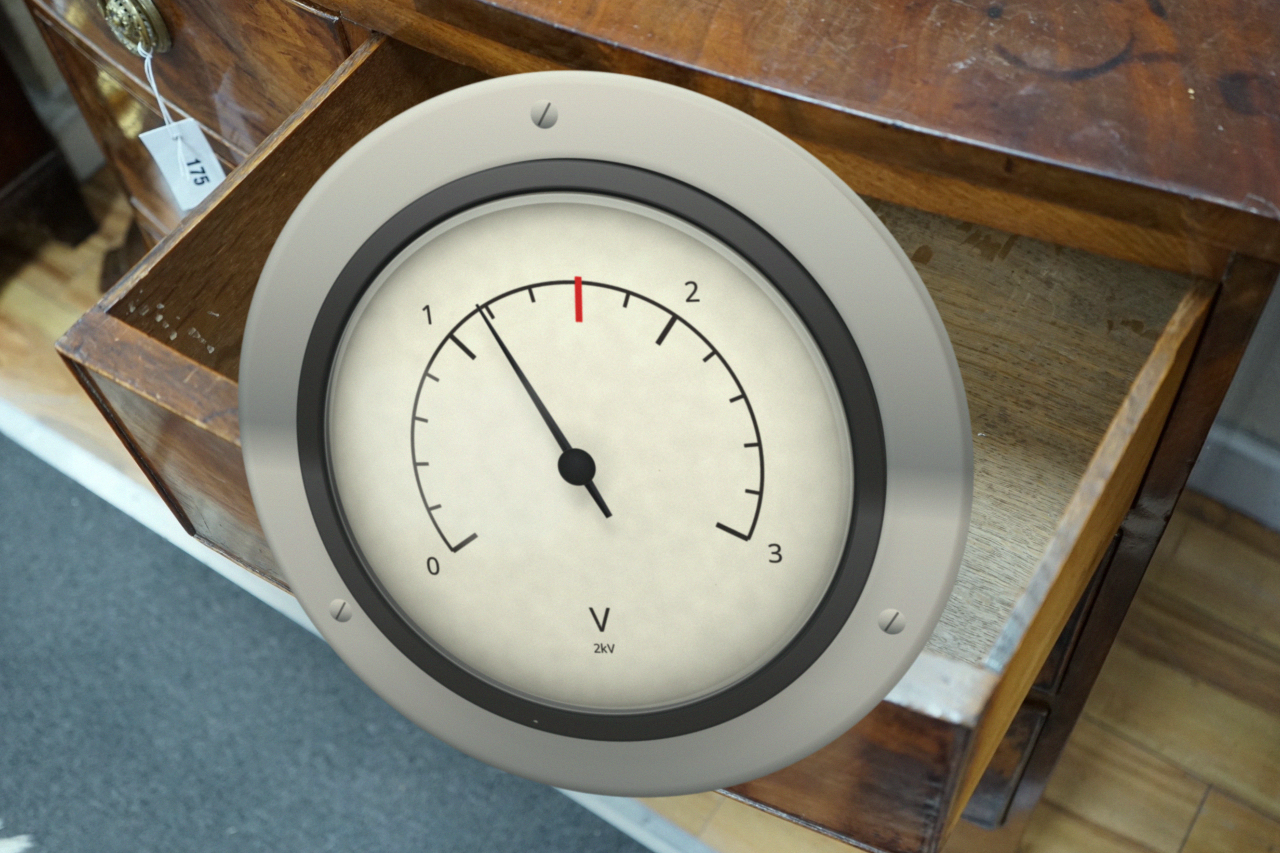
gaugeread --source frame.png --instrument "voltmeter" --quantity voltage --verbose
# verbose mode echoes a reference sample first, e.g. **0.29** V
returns **1.2** V
